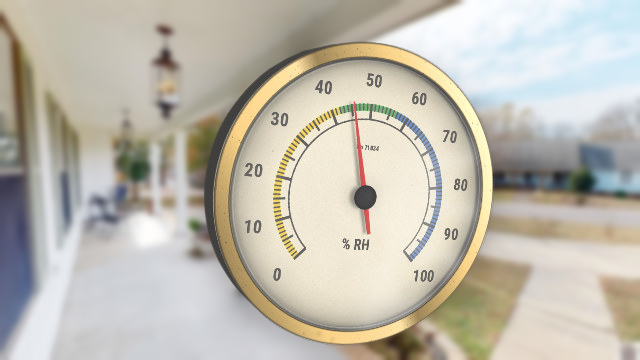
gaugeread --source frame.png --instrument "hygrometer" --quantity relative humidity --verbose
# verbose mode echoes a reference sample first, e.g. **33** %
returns **45** %
